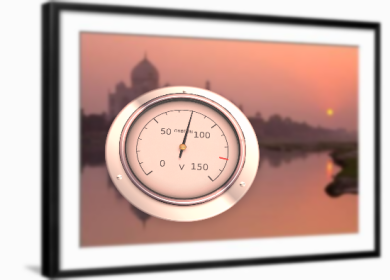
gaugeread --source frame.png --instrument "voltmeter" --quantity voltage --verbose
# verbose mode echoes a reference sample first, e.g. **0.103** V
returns **80** V
